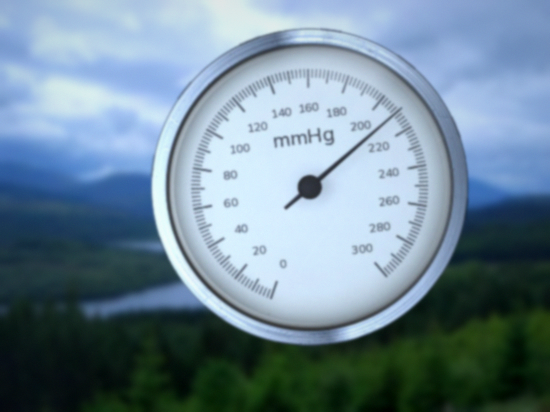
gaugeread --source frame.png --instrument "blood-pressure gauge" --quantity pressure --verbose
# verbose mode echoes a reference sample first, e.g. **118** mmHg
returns **210** mmHg
